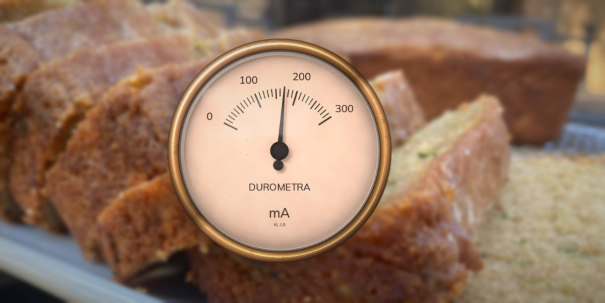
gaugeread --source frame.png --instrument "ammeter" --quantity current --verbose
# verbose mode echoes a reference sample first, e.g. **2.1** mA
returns **170** mA
